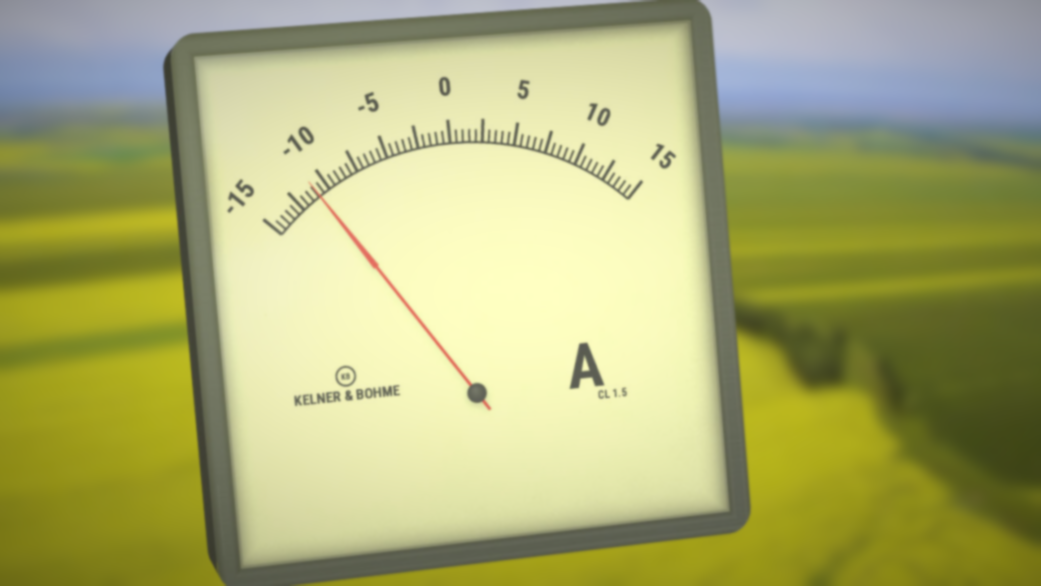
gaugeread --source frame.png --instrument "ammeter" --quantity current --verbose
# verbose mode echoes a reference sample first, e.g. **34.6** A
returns **-11** A
